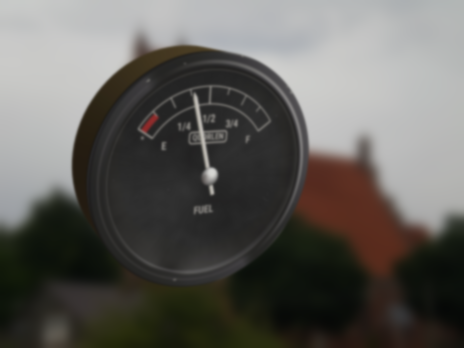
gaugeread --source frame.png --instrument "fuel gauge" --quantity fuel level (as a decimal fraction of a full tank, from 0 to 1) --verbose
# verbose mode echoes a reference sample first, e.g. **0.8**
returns **0.375**
